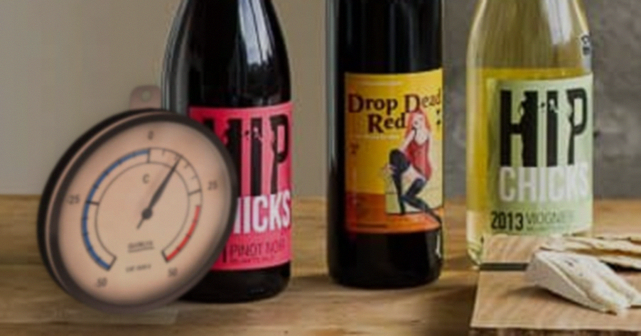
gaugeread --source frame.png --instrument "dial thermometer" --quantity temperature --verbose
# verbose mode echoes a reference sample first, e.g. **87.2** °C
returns **10** °C
